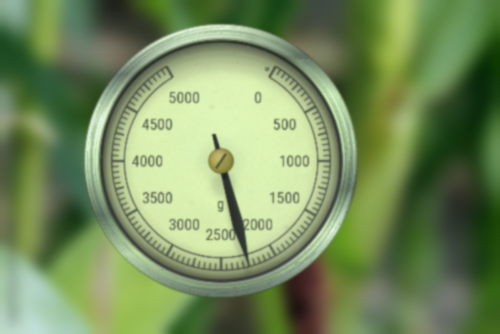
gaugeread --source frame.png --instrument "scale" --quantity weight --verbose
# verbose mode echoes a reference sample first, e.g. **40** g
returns **2250** g
